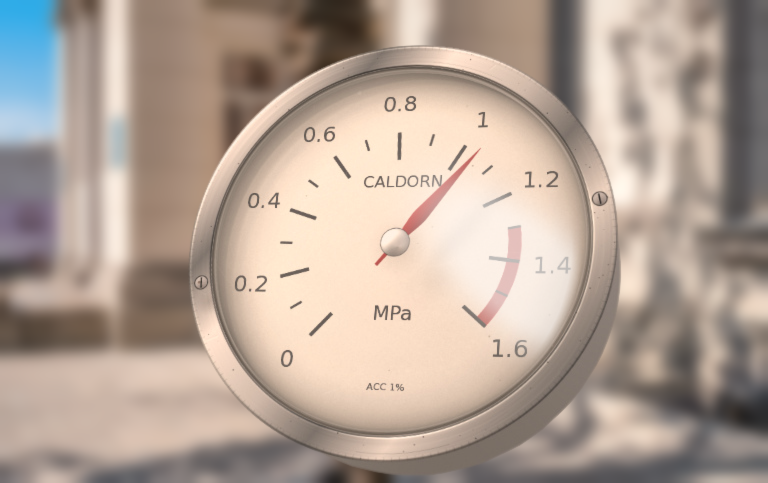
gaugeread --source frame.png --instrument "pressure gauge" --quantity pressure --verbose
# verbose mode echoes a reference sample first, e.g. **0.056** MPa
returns **1.05** MPa
